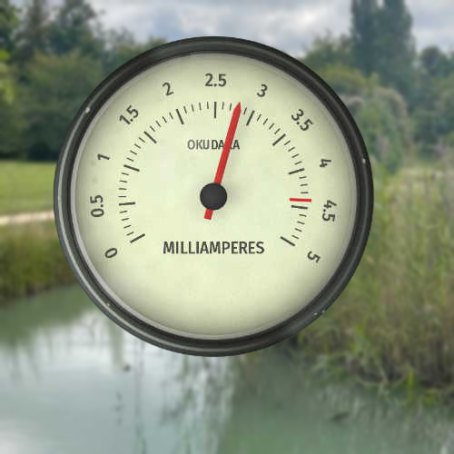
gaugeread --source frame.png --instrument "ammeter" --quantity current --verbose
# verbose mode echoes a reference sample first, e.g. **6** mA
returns **2.8** mA
